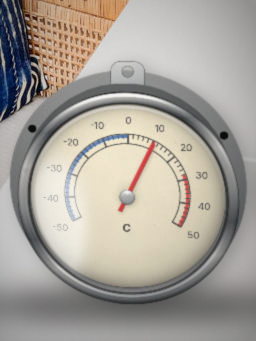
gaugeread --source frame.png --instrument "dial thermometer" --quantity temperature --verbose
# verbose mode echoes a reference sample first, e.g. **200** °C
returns **10** °C
